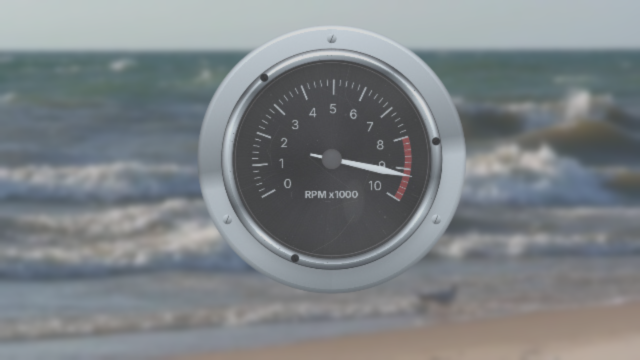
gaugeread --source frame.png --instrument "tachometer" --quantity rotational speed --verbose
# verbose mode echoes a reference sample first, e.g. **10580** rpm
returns **9200** rpm
